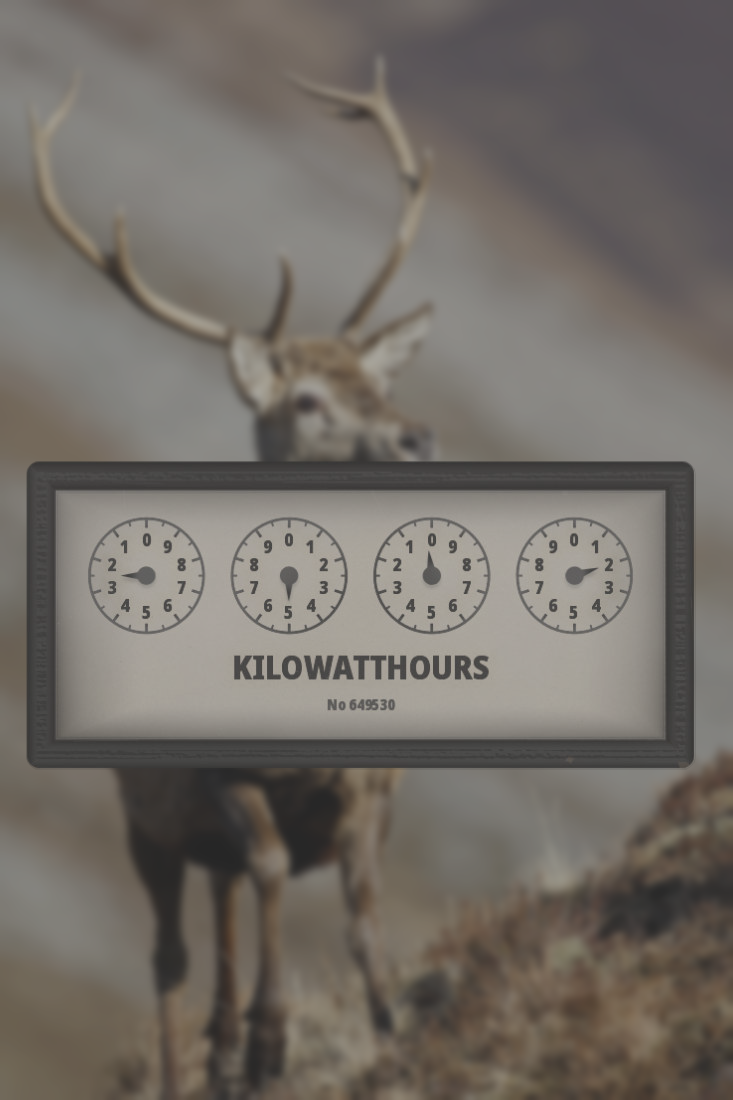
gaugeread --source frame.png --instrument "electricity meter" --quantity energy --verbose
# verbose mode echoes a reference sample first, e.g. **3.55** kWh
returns **2502** kWh
